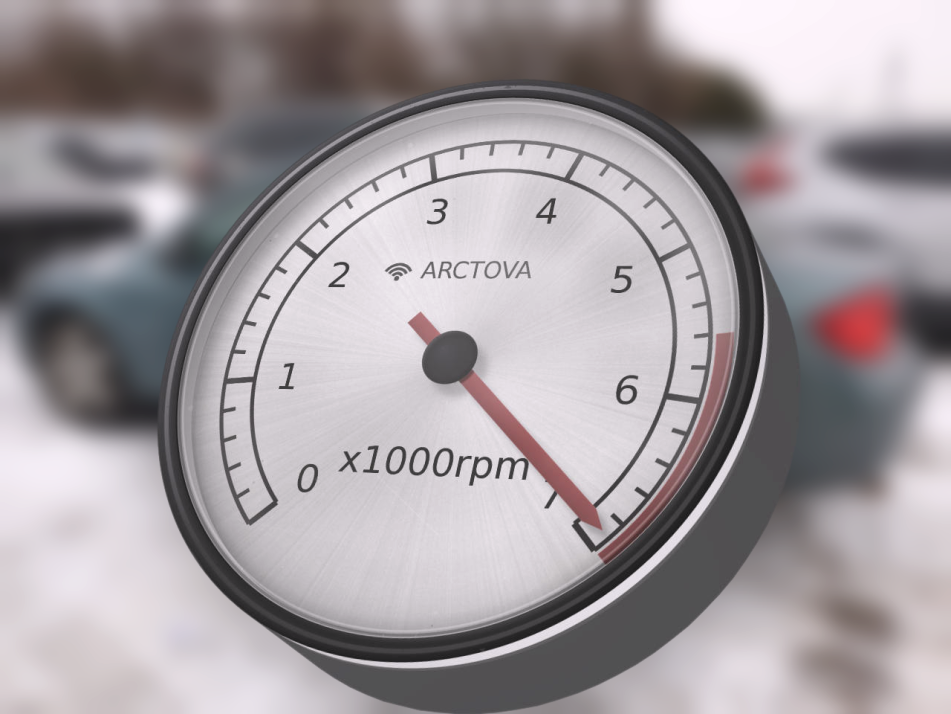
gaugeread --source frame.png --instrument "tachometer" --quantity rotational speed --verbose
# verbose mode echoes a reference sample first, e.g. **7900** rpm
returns **6900** rpm
